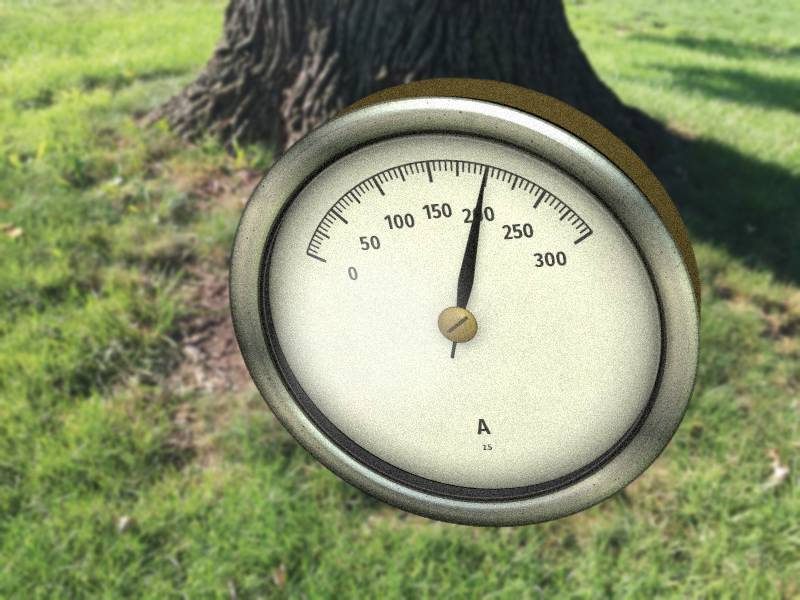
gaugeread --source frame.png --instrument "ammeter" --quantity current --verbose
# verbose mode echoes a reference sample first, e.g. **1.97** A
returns **200** A
